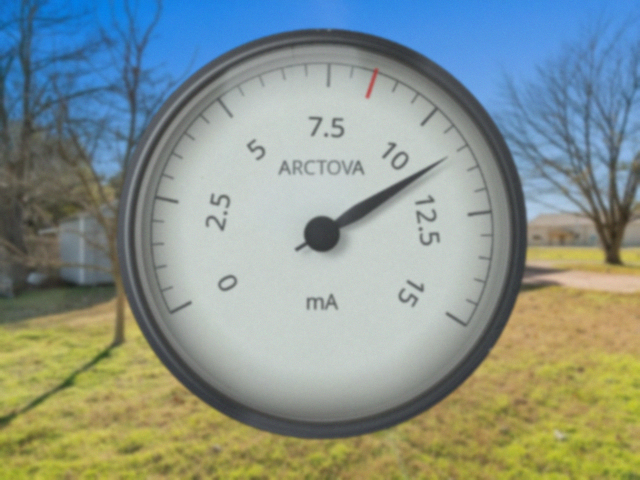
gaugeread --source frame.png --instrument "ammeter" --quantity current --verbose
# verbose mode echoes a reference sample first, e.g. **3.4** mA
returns **11** mA
